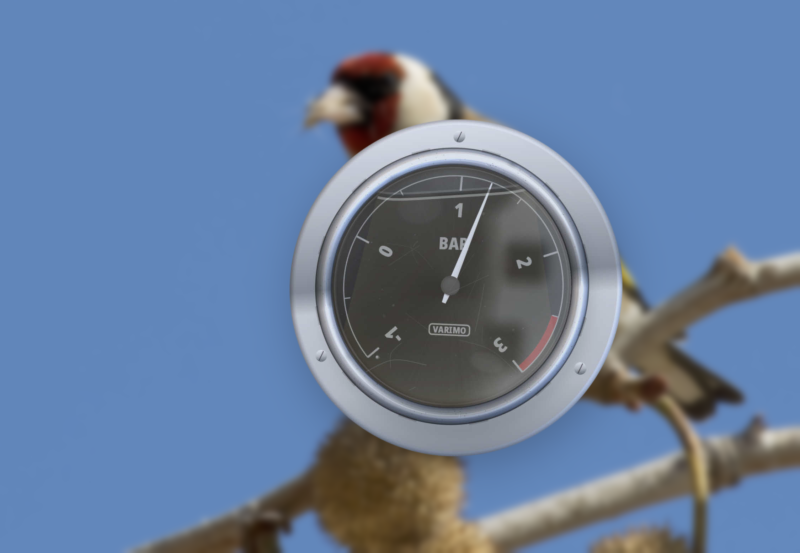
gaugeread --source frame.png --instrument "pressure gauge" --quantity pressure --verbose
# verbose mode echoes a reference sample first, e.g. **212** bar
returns **1.25** bar
